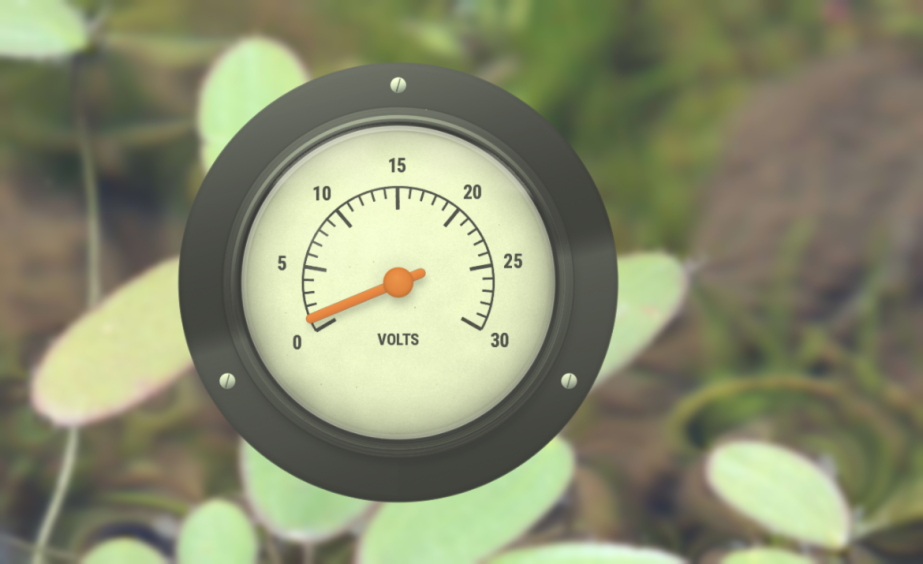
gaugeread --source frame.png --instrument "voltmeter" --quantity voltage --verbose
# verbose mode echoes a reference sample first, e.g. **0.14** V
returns **1** V
